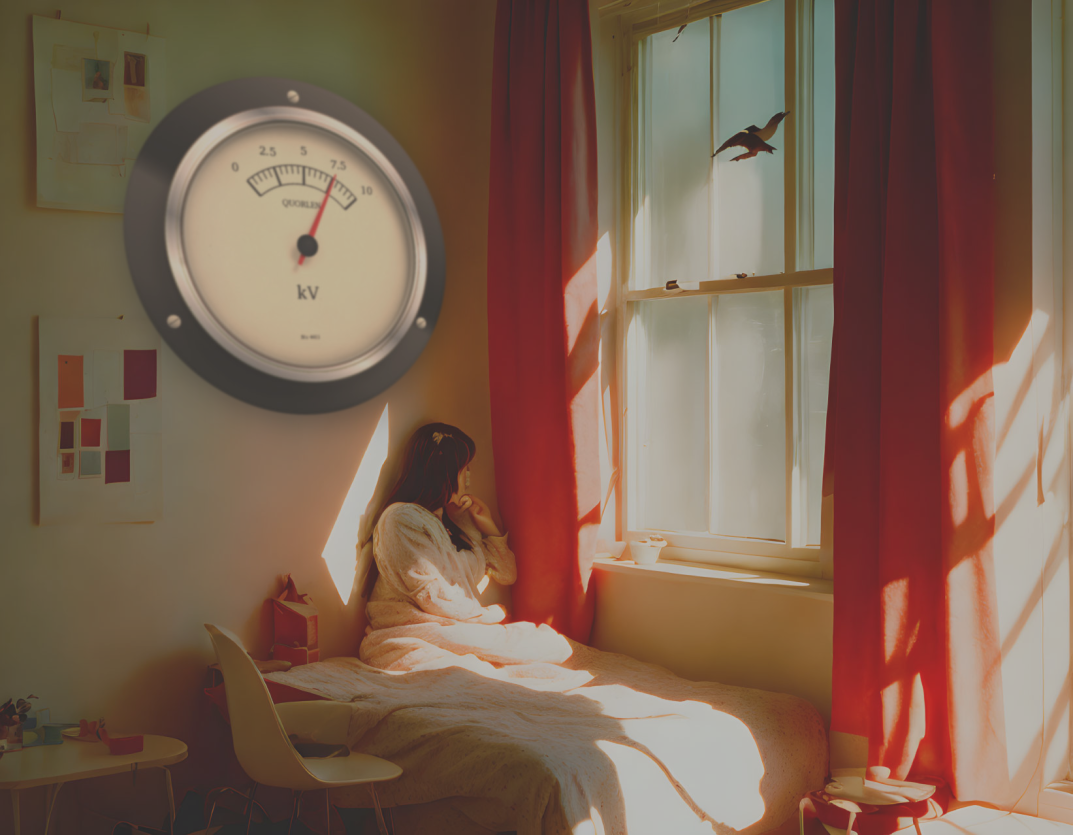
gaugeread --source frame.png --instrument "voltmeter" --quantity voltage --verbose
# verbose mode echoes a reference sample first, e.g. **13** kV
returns **7.5** kV
